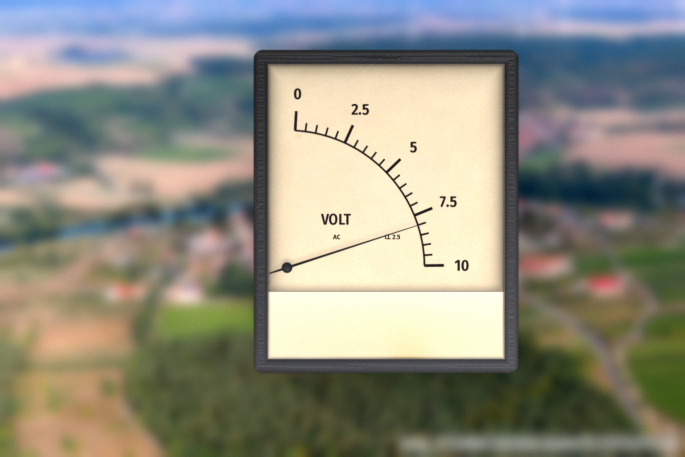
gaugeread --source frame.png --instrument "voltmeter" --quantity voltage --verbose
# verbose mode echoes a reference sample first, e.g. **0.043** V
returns **8** V
